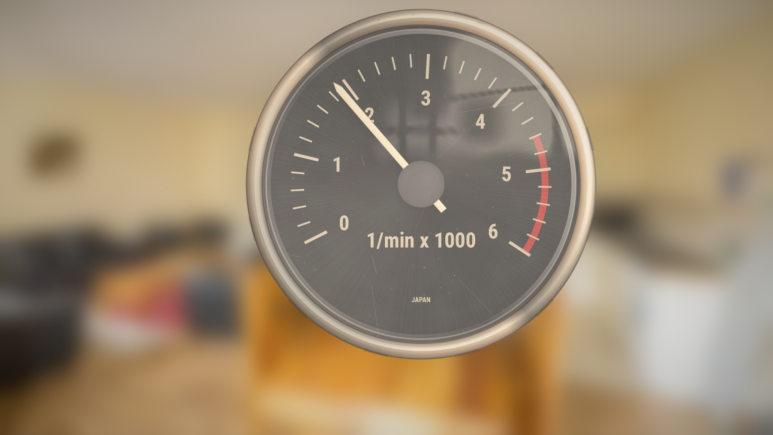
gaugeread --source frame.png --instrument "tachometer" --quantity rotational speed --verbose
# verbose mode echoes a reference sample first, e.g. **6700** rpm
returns **1900** rpm
